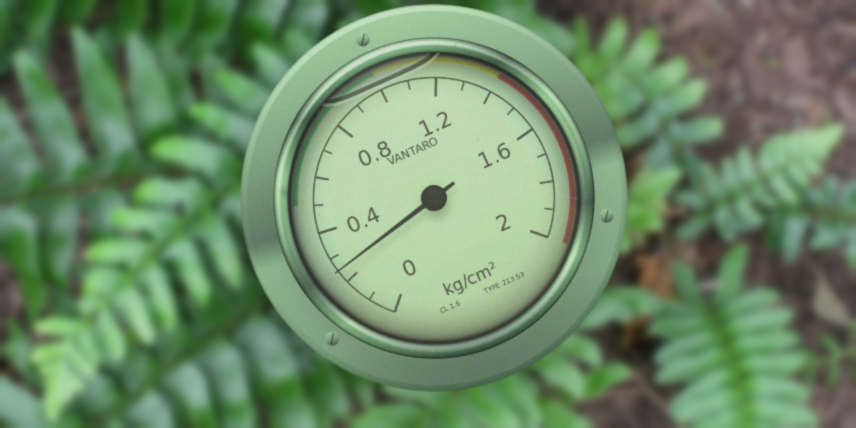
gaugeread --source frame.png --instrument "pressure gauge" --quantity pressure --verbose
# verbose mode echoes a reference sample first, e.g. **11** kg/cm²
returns **0.25** kg/cm²
